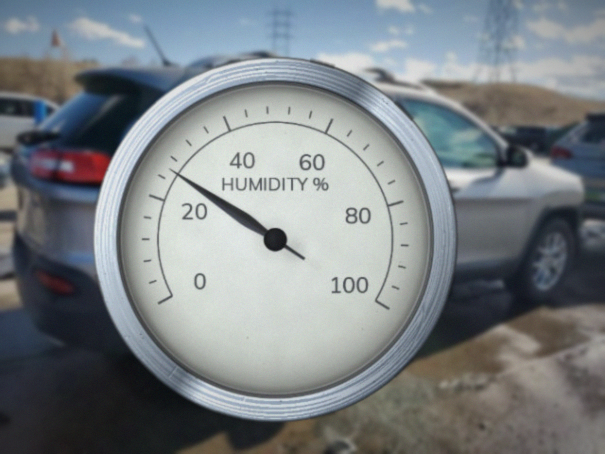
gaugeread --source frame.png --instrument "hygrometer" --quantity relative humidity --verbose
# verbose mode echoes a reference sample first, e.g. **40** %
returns **26** %
